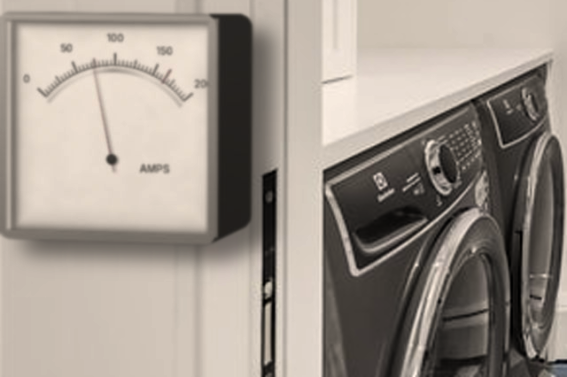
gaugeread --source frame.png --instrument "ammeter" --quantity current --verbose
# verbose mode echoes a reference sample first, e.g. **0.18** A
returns **75** A
